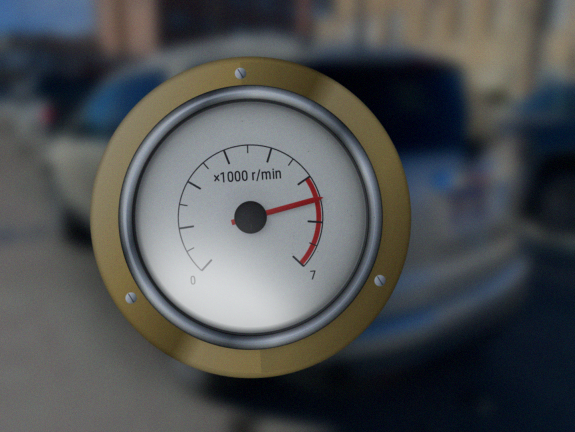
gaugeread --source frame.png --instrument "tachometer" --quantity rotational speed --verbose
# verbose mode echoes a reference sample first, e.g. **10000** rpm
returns **5500** rpm
